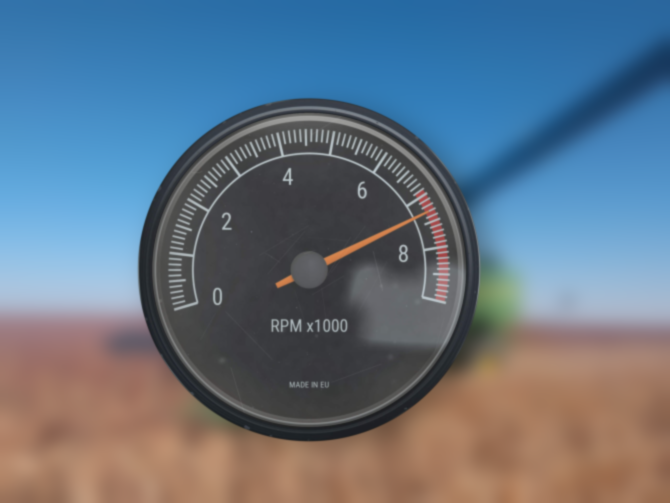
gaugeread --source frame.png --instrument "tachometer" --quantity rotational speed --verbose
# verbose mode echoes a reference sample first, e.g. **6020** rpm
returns **7300** rpm
